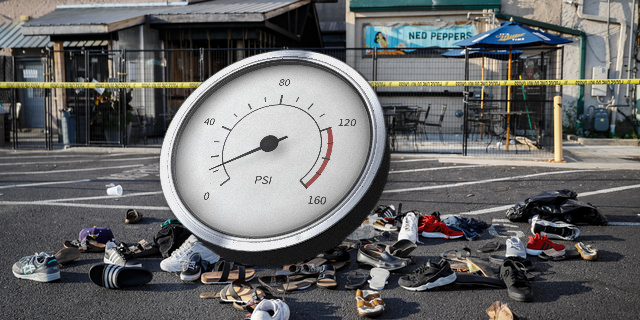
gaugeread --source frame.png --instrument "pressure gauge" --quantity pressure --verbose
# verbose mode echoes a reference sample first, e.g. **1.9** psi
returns **10** psi
